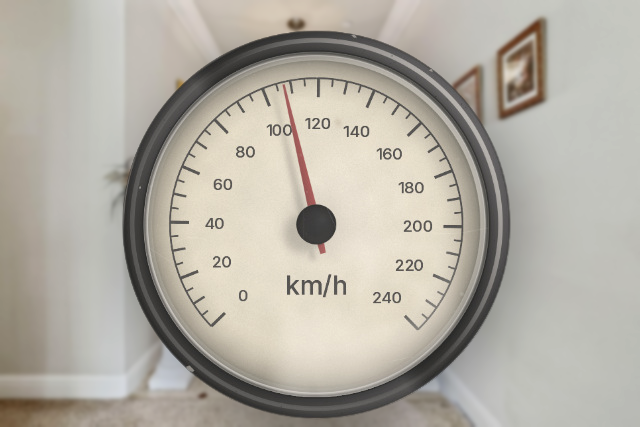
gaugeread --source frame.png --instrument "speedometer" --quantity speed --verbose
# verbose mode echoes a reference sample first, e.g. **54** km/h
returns **107.5** km/h
